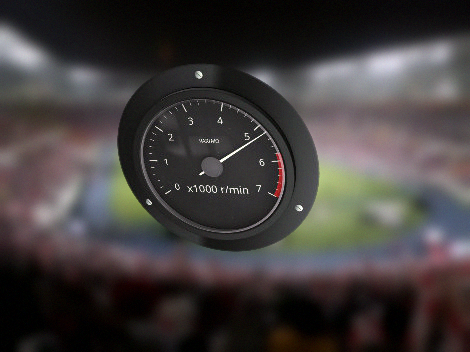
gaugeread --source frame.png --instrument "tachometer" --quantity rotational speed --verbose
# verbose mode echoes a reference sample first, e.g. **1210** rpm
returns **5200** rpm
